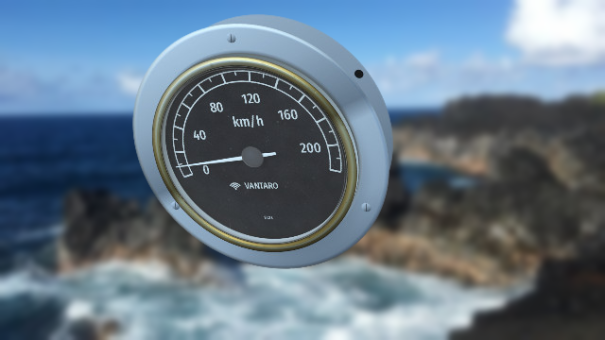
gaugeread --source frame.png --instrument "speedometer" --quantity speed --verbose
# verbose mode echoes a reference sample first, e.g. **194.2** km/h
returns **10** km/h
